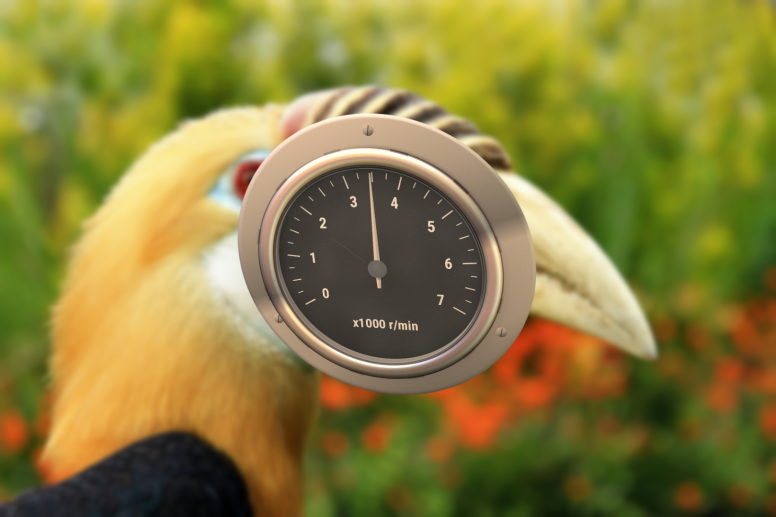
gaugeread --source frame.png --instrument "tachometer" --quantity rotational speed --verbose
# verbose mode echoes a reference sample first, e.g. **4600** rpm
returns **3500** rpm
